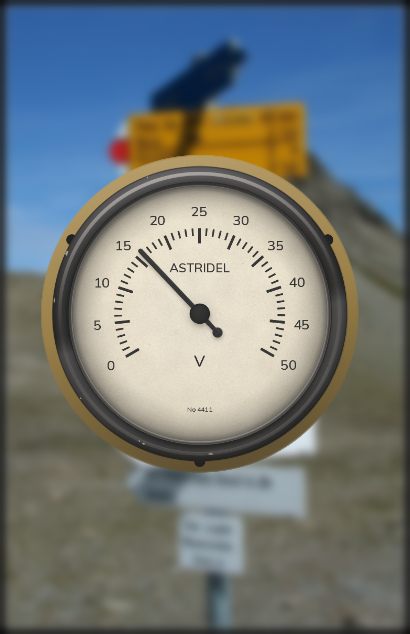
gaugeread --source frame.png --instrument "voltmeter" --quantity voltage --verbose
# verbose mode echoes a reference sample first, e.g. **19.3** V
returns **16** V
